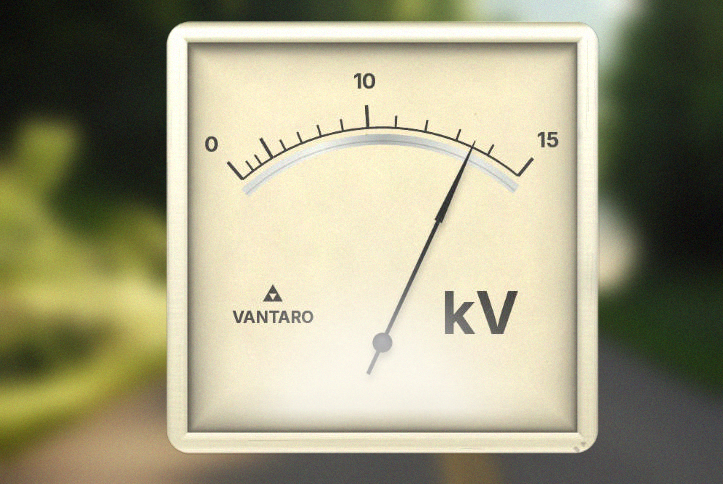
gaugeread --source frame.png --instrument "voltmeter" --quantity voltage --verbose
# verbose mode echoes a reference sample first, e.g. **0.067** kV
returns **13.5** kV
